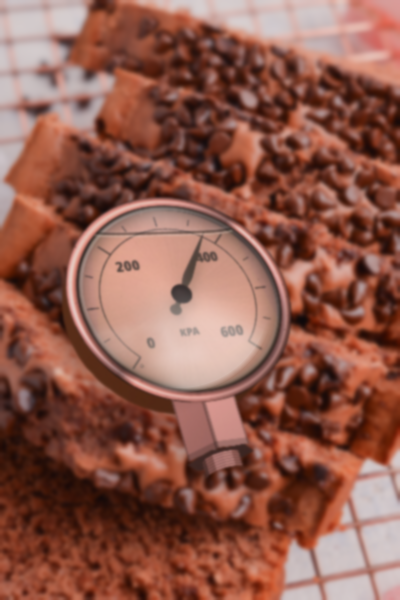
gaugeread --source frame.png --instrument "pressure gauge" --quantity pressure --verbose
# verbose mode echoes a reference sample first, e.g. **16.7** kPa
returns **375** kPa
